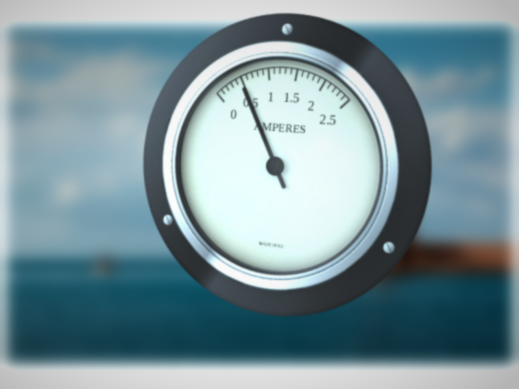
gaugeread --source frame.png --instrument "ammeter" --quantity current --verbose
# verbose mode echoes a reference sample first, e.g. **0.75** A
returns **0.5** A
